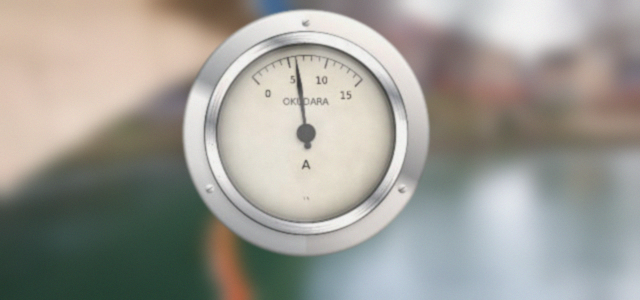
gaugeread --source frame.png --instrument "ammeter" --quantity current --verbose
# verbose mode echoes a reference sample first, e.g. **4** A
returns **6** A
